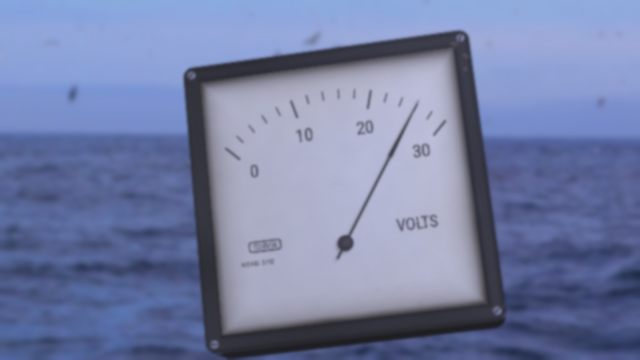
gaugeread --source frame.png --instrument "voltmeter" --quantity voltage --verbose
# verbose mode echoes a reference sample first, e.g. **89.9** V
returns **26** V
